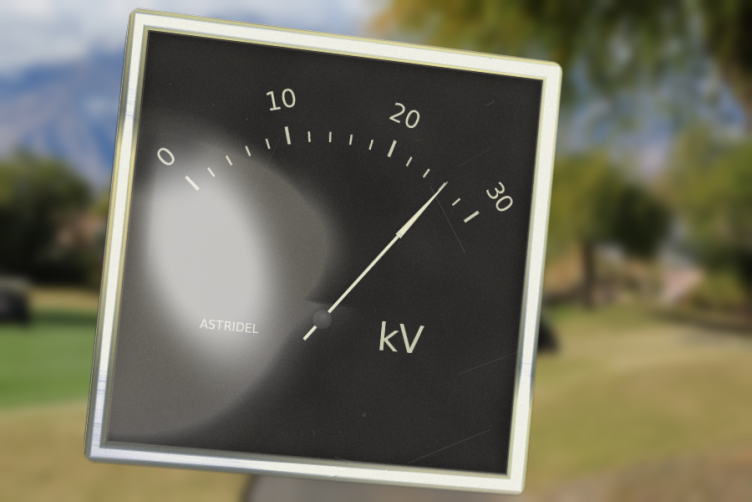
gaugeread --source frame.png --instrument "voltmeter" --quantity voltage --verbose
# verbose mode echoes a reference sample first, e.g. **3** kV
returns **26** kV
